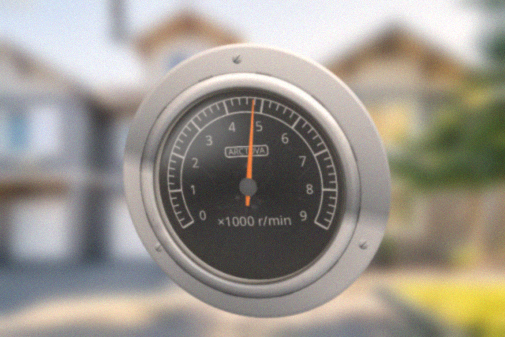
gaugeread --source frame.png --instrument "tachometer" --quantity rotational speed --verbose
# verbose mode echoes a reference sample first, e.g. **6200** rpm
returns **4800** rpm
